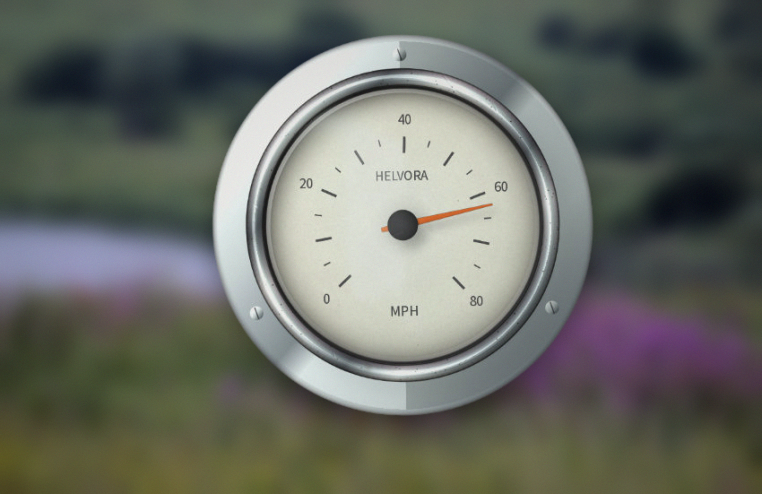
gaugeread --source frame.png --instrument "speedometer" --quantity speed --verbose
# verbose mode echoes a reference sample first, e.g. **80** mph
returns **62.5** mph
